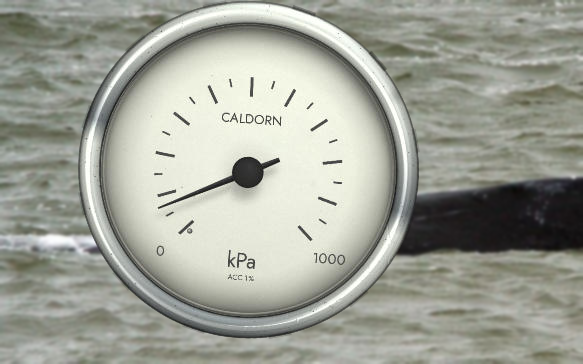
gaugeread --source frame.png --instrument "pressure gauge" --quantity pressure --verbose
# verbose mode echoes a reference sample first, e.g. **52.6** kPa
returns **75** kPa
